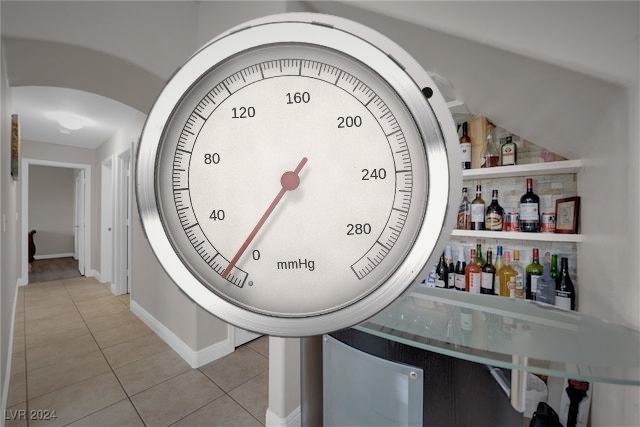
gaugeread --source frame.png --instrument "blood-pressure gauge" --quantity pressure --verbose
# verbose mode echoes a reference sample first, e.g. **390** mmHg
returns **10** mmHg
